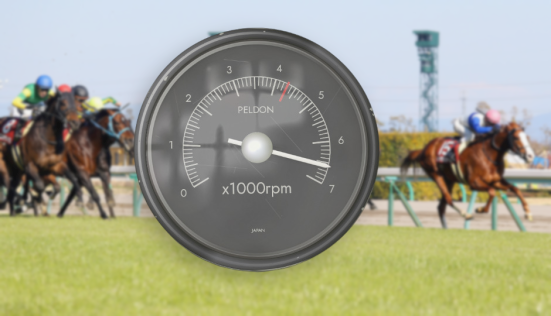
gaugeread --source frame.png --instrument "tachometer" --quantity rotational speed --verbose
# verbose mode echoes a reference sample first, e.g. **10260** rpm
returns **6600** rpm
